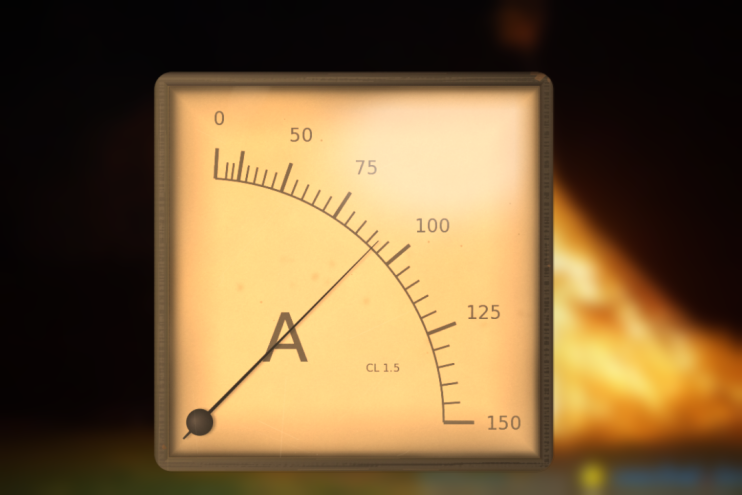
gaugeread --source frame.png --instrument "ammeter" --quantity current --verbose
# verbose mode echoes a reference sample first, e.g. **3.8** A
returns **92.5** A
